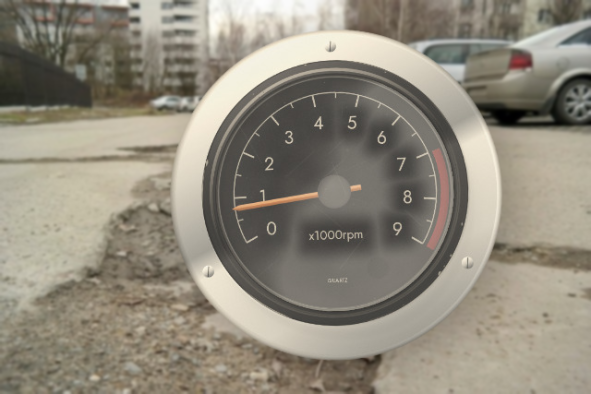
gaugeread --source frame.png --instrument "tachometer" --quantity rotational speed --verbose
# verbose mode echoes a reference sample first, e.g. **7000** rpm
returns **750** rpm
